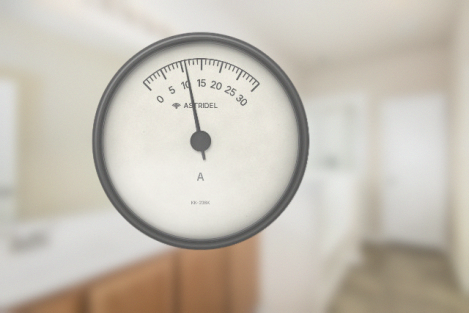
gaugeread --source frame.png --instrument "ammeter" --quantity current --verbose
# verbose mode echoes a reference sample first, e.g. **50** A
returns **11** A
